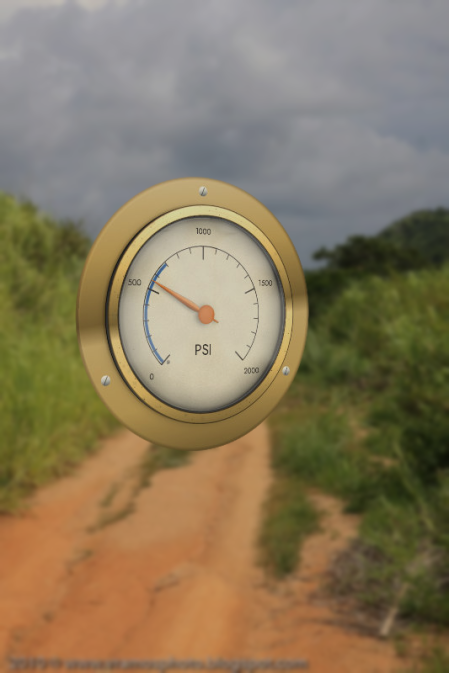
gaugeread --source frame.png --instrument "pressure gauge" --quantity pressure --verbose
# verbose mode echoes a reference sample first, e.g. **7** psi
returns **550** psi
